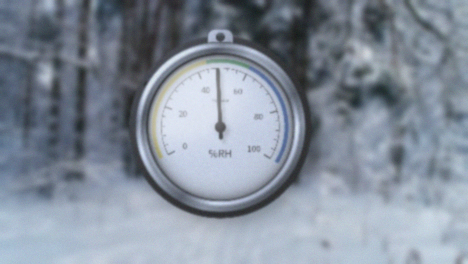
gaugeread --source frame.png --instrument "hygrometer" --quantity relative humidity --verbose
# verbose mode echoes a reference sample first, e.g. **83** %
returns **48** %
